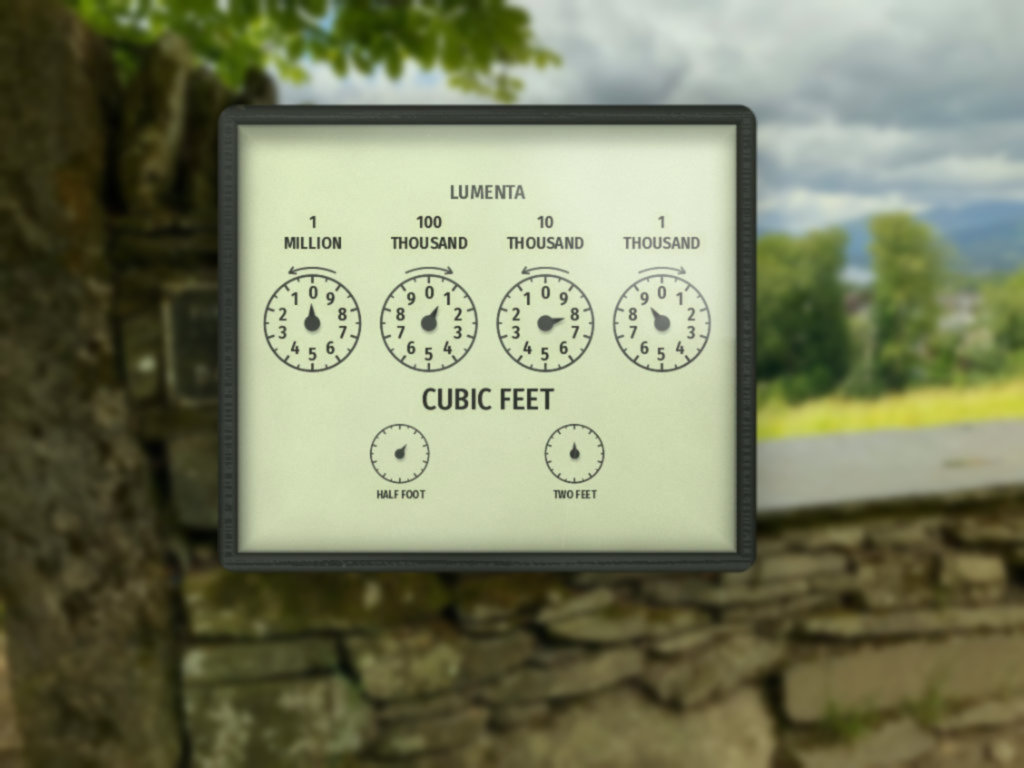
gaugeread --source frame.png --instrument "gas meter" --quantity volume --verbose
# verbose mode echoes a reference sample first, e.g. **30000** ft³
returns **7900** ft³
